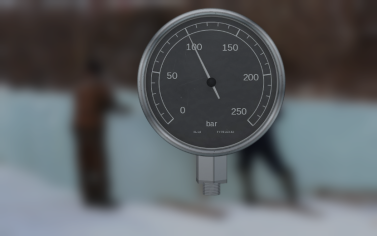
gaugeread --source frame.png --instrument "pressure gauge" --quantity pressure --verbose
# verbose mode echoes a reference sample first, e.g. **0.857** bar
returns **100** bar
